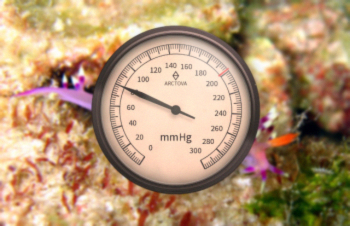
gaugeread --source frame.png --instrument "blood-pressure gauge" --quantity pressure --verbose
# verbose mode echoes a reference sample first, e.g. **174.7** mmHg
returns **80** mmHg
